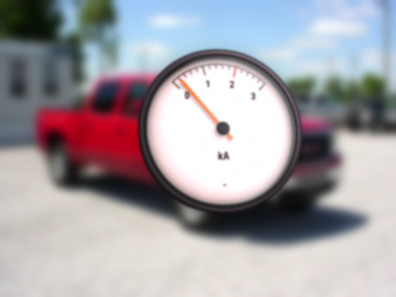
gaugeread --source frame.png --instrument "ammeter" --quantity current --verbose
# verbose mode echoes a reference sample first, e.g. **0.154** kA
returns **0.2** kA
